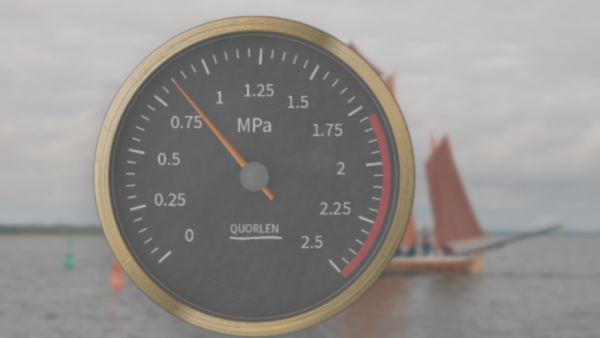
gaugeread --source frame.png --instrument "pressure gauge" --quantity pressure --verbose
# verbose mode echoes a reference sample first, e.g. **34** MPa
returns **0.85** MPa
